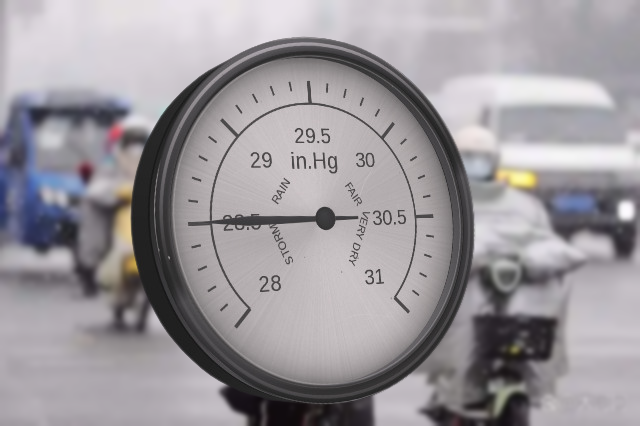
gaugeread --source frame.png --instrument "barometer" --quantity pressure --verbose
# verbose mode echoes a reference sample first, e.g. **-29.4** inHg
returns **28.5** inHg
